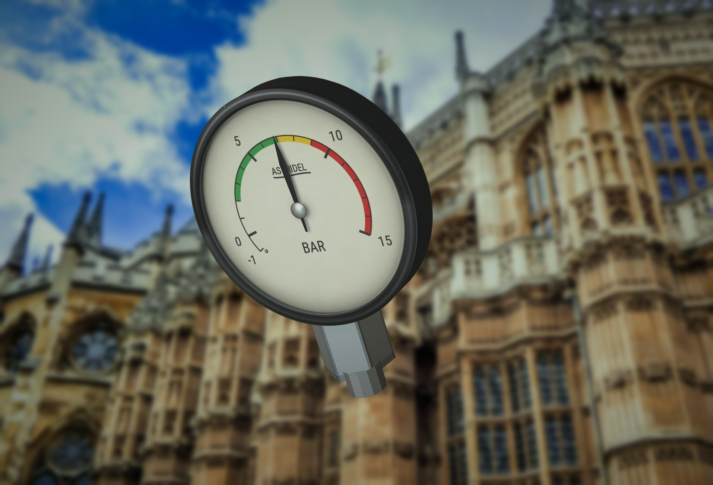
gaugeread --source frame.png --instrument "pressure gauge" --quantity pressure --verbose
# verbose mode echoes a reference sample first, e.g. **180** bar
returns **7** bar
